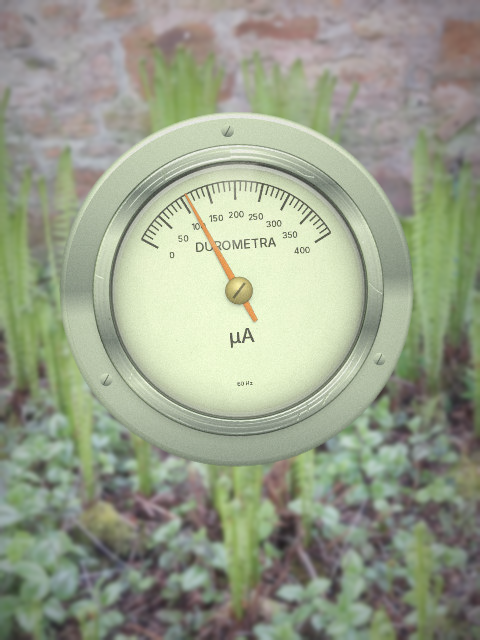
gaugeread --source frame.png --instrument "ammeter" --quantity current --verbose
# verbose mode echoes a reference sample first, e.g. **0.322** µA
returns **110** µA
